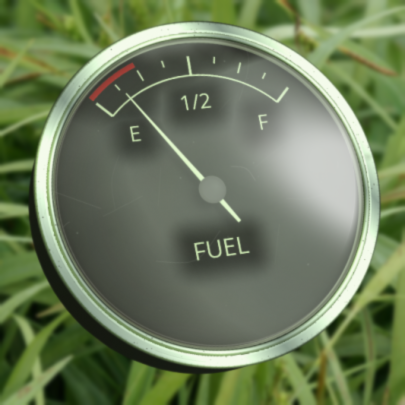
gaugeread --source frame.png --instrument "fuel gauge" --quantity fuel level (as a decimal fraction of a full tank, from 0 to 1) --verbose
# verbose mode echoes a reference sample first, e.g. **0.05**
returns **0.125**
